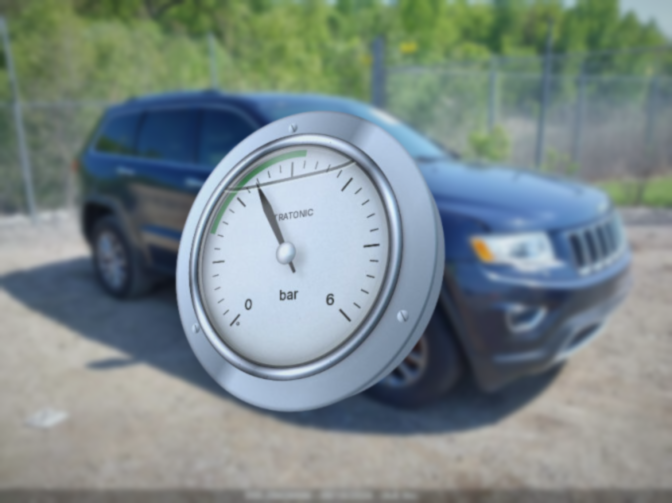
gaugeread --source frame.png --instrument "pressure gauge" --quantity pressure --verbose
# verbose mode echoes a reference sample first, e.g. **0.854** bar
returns **2.4** bar
